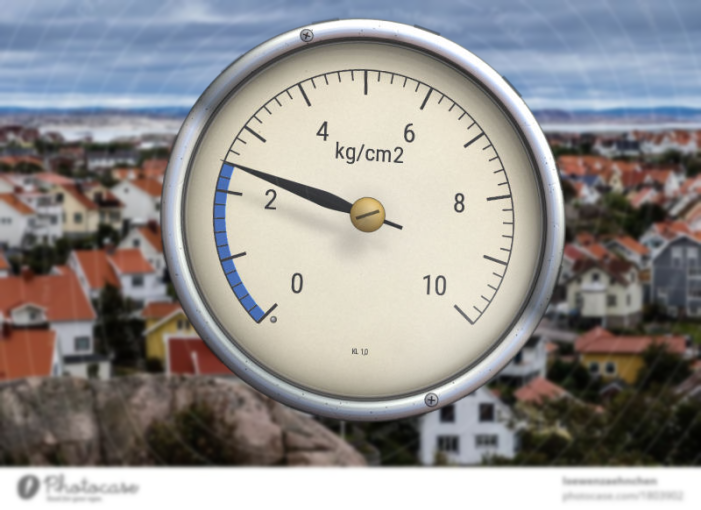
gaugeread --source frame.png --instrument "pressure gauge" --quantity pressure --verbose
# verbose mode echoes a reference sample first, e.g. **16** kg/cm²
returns **2.4** kg/cm²
